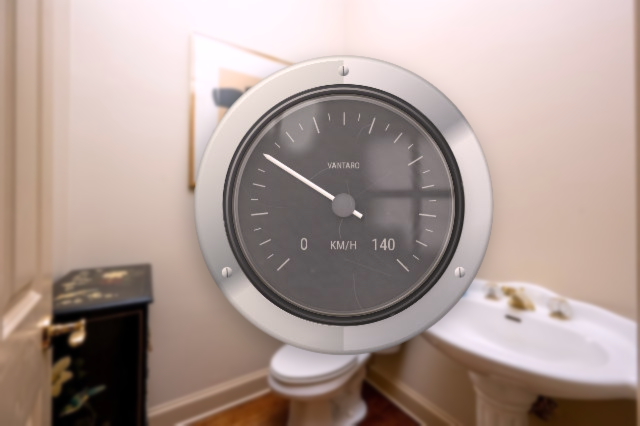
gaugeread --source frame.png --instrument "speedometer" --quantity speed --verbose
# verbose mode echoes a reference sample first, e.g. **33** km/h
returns **40** km/h
